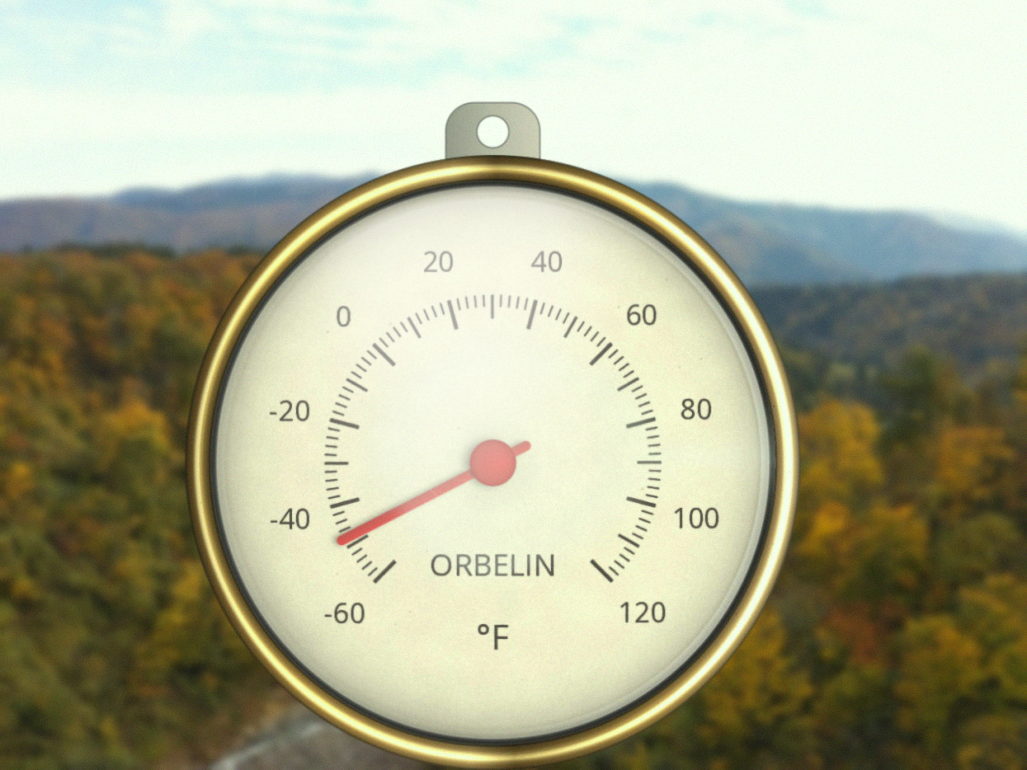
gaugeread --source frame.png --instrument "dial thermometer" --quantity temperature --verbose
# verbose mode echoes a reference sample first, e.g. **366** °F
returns **-48** °F
